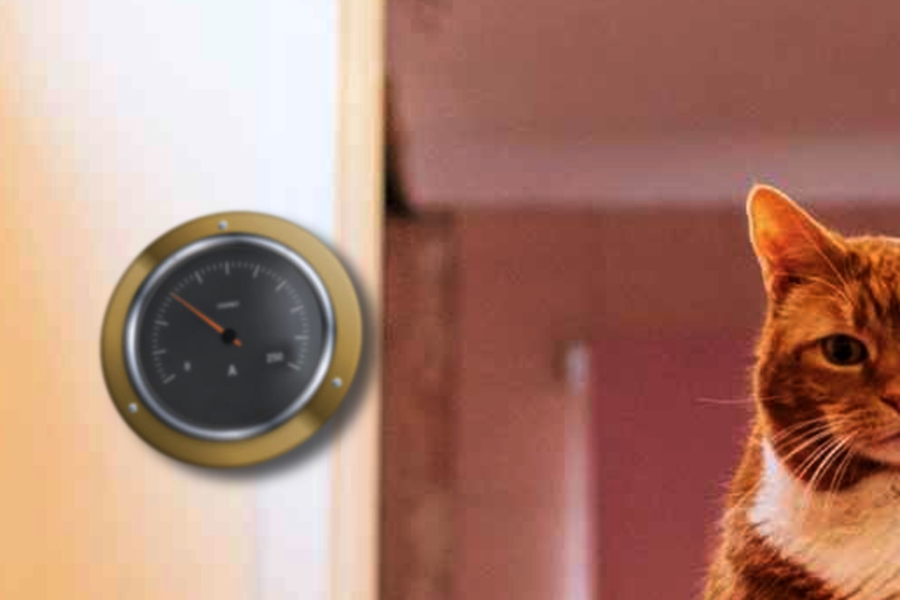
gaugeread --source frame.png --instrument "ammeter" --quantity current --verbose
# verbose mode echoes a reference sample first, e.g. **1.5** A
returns **75** A
